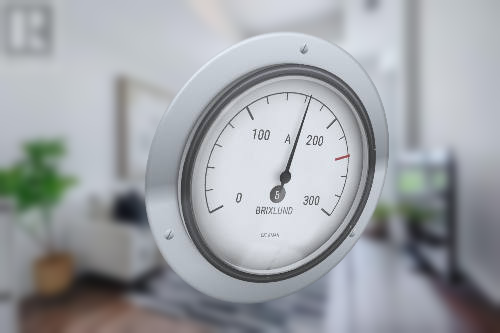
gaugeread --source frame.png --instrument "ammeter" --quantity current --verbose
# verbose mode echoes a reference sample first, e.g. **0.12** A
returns **160** A
